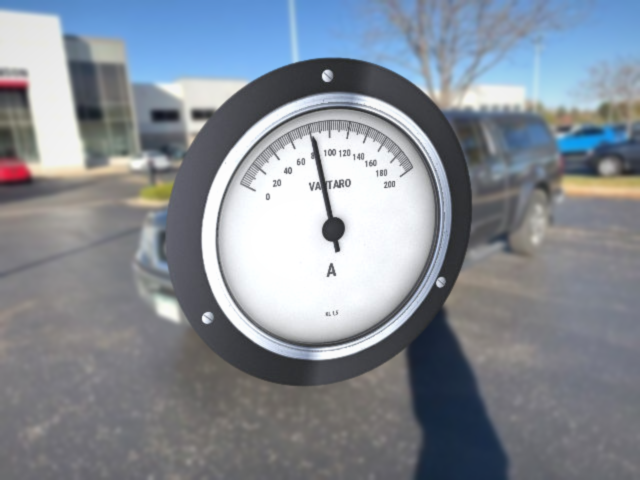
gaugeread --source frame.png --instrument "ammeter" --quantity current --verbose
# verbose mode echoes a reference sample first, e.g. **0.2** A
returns **80** A
